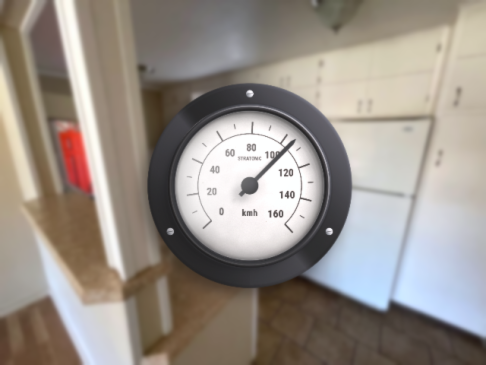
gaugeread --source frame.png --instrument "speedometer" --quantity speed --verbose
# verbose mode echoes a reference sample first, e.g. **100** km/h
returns **105** km/h
